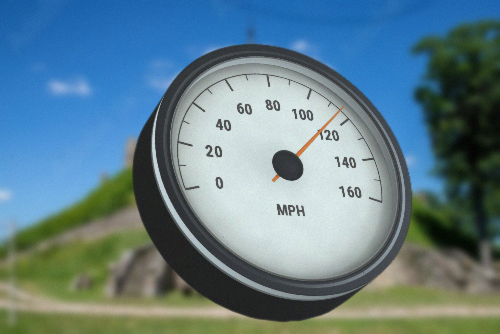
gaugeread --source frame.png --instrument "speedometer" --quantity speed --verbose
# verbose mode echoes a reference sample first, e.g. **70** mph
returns **115** mph
